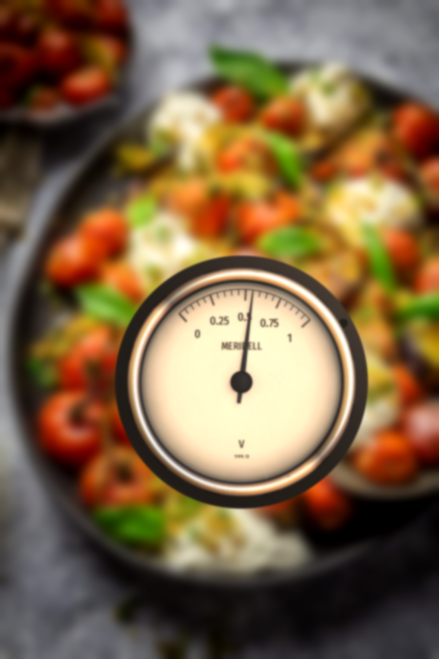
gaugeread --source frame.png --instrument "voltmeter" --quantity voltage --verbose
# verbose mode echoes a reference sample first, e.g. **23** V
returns **0.55** V
